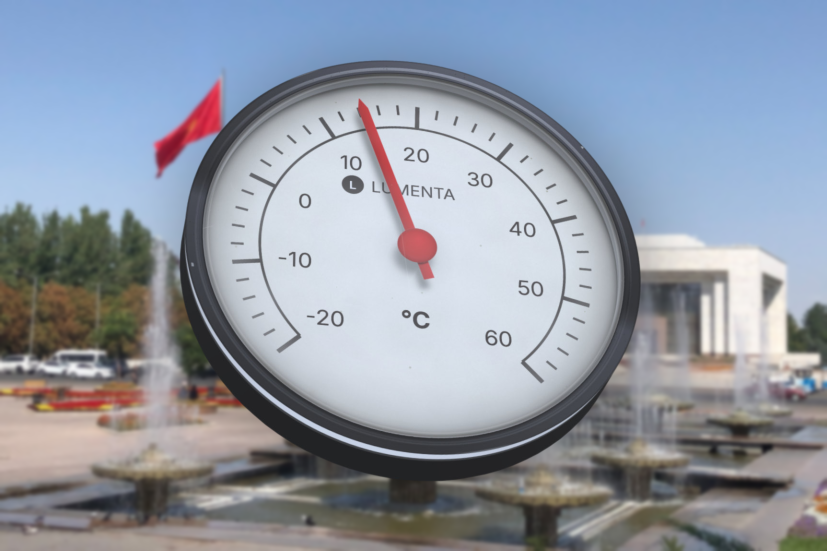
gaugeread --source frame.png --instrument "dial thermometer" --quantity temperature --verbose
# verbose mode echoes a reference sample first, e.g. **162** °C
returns **14** °C
